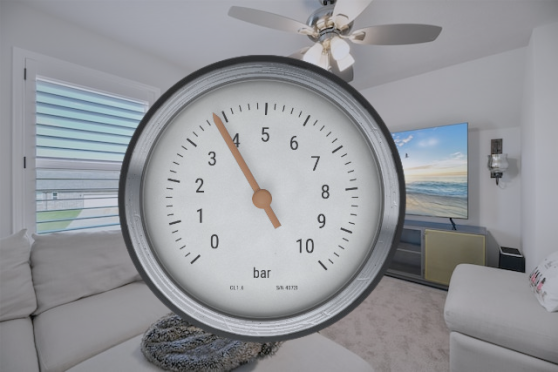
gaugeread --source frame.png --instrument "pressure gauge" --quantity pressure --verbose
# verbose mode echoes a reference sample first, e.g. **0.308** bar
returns **3.8** bar
